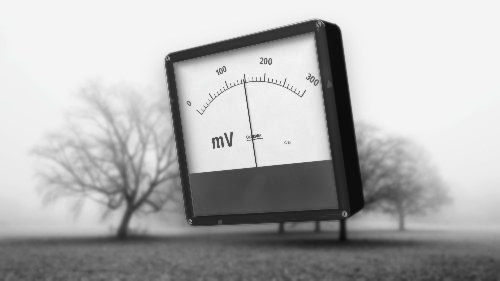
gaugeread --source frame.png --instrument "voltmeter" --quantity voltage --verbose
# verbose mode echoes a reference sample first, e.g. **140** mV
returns **150** mV
